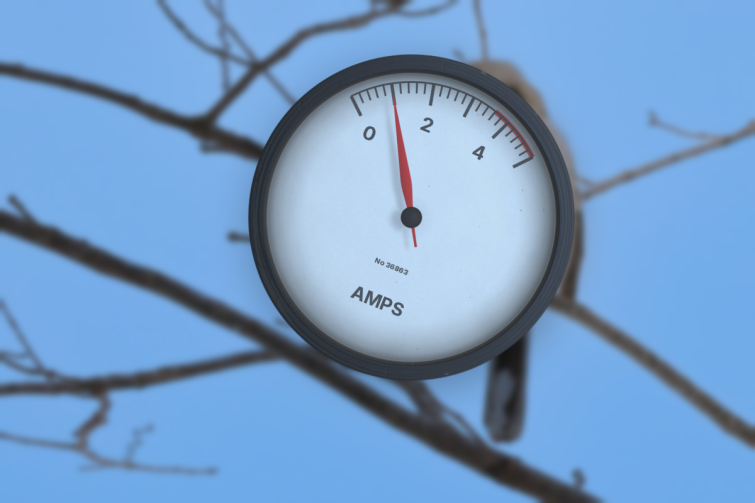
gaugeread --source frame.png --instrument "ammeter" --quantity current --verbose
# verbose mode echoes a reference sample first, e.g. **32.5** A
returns **1** A
